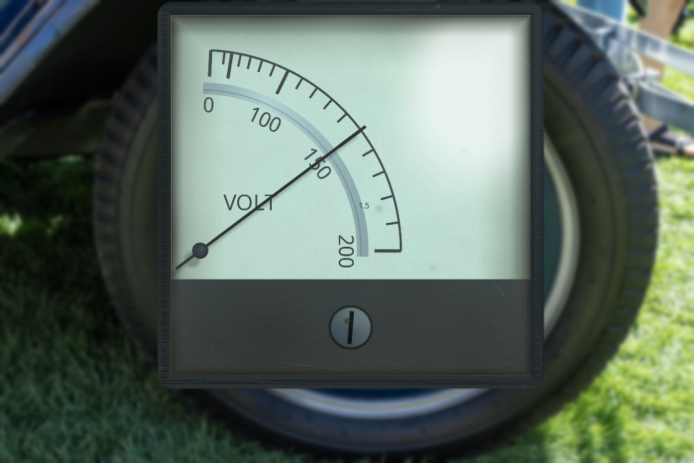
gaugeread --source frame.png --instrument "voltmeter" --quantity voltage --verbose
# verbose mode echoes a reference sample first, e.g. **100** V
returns **150** V
